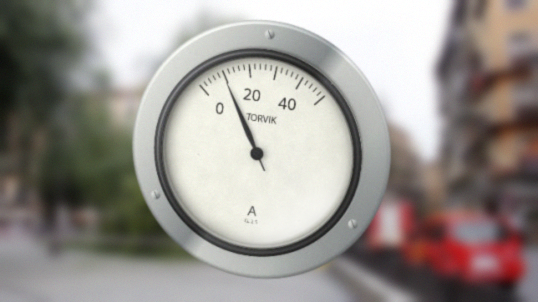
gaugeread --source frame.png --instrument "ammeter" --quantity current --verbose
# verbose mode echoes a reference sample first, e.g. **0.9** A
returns **10** A
